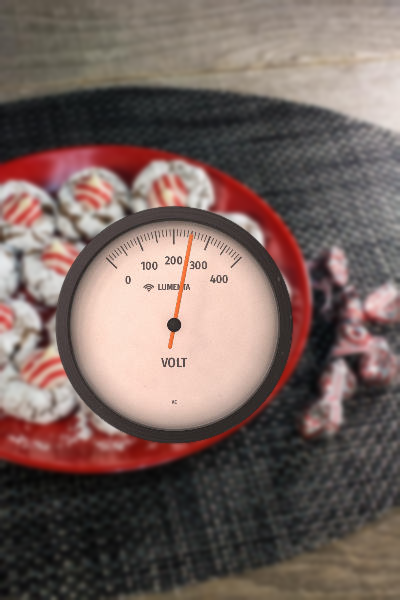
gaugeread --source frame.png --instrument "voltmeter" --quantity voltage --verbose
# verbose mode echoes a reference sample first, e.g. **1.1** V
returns **250** V
